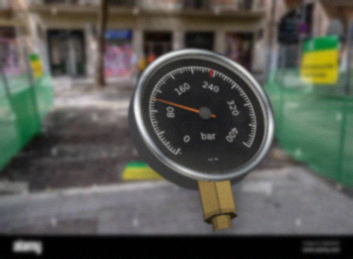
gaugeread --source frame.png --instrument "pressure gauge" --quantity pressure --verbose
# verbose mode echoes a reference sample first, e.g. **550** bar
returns **100** bar
